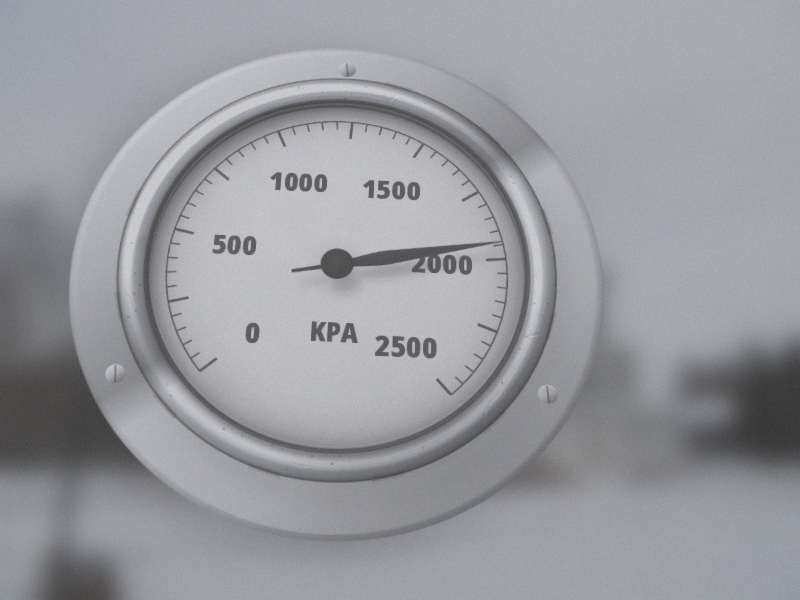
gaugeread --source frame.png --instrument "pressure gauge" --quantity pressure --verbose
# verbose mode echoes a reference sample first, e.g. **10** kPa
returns **1950** kPa
